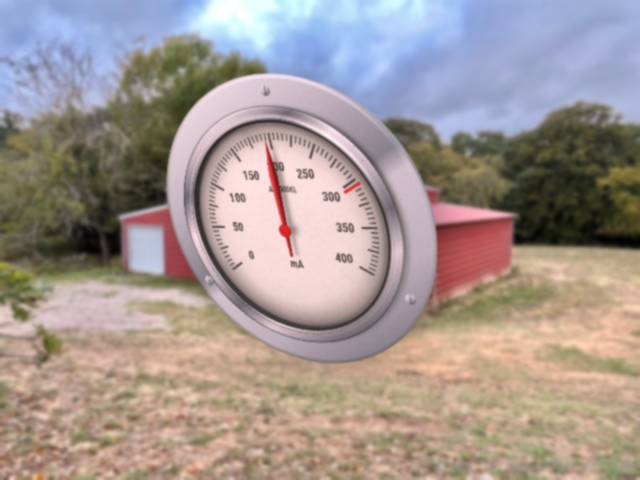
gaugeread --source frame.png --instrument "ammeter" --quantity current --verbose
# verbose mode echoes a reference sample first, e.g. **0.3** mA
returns **200** mA
